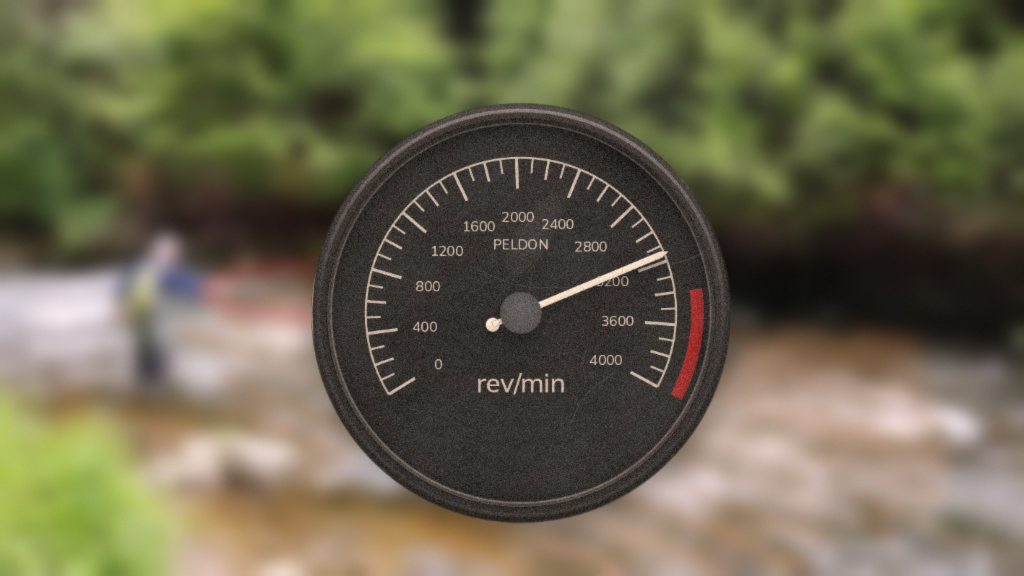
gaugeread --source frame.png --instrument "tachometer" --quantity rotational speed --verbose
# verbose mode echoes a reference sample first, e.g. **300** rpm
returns **3150** rpm
